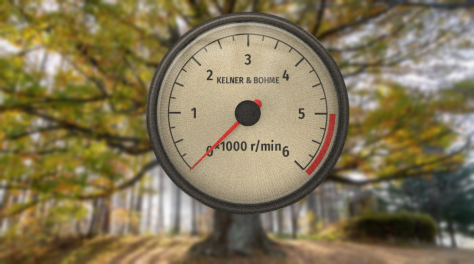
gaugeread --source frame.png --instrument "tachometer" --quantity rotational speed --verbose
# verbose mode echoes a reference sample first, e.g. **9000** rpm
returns **0** rpm
